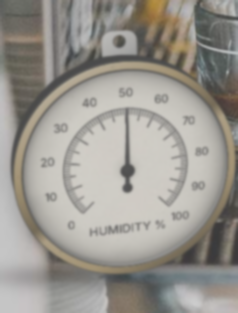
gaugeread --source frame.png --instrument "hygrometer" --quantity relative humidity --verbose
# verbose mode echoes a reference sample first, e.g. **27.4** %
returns **50** %
